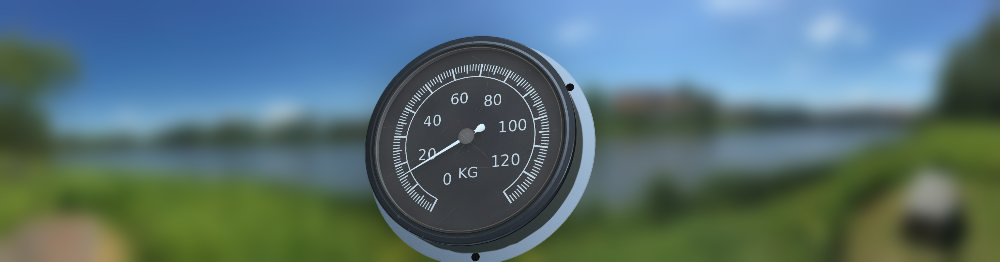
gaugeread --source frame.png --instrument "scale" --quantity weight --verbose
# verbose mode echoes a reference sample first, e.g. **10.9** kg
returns **15** kg
